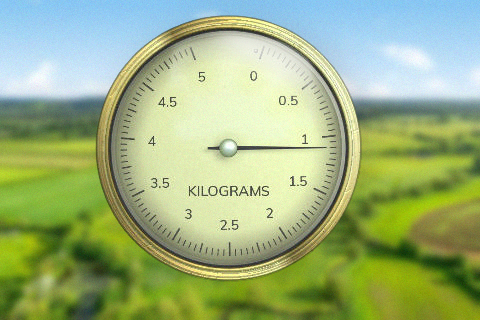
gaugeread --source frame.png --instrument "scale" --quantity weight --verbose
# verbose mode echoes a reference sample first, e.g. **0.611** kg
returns **1.1** kg
